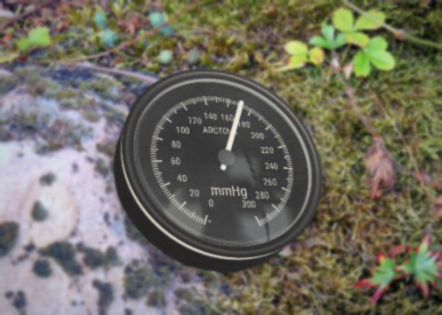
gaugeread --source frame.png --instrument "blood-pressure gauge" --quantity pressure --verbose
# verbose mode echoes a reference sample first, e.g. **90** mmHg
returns **170** mmHg
